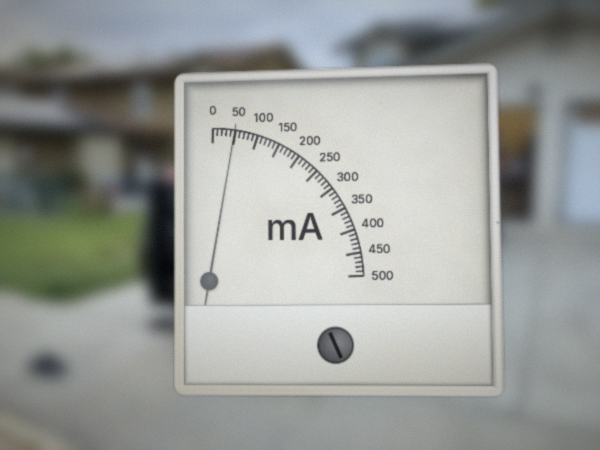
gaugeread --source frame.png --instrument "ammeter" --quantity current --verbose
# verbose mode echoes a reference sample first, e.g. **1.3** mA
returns **50** mA
